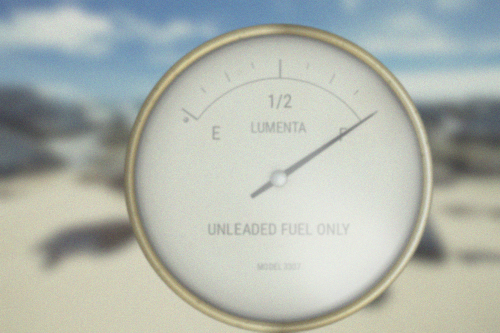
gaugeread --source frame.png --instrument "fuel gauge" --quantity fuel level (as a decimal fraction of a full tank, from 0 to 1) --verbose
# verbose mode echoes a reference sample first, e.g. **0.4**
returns **1**
